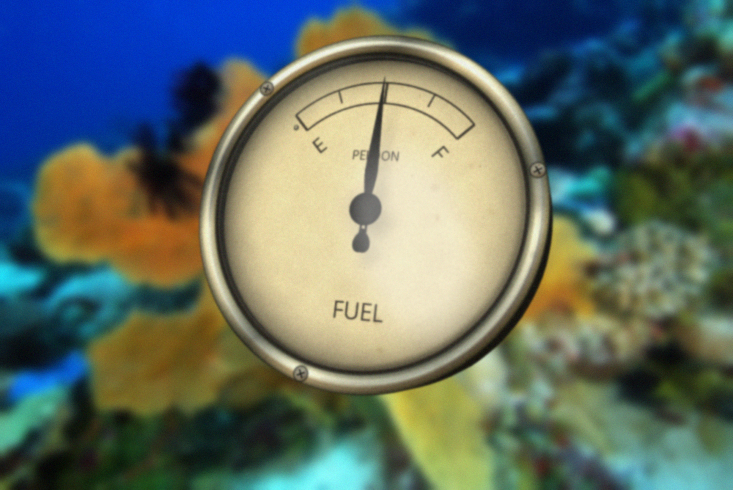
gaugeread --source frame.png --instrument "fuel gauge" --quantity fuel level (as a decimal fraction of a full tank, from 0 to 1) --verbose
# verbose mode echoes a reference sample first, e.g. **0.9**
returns **0.5**
